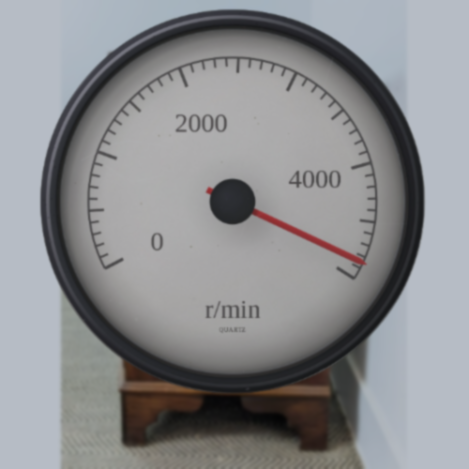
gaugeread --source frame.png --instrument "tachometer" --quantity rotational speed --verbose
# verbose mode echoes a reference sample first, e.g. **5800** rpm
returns **4850** rpm
